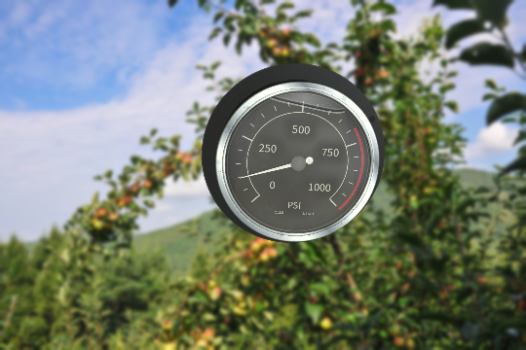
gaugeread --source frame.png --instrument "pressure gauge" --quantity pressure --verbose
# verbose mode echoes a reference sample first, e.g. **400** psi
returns **100** psi
